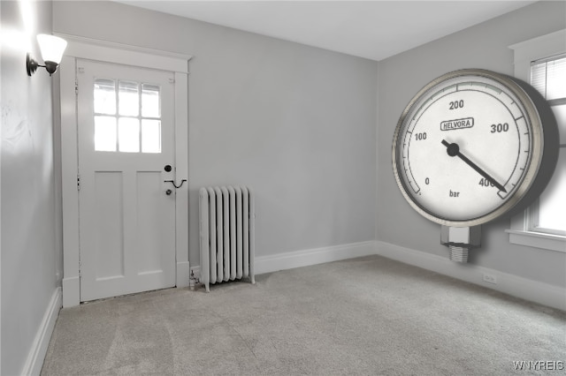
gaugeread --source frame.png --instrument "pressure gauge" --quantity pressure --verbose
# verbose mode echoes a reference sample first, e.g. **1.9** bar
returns **390** bar
